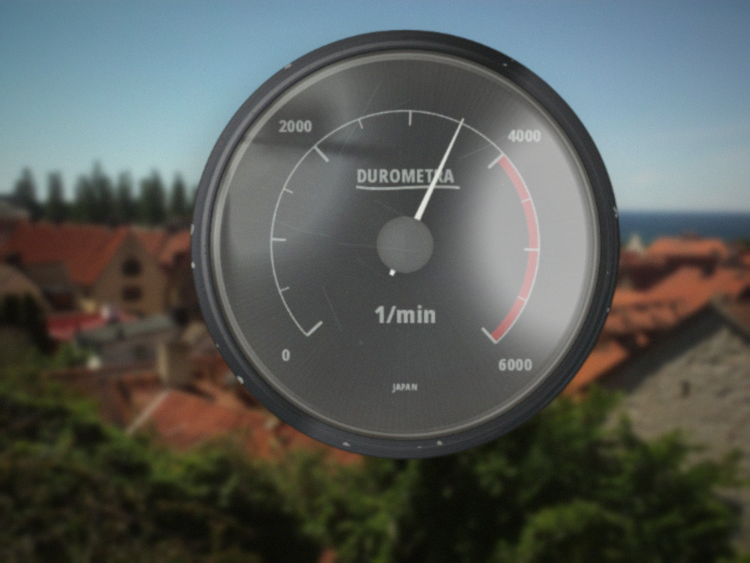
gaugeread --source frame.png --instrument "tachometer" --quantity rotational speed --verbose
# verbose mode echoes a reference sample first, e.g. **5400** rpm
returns **3500** rpm
